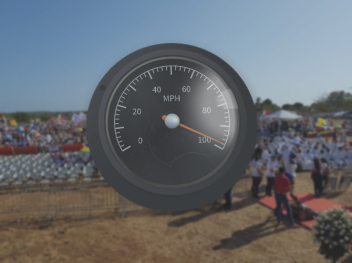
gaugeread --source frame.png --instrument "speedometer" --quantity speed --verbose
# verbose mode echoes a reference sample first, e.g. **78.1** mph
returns **98** mph
